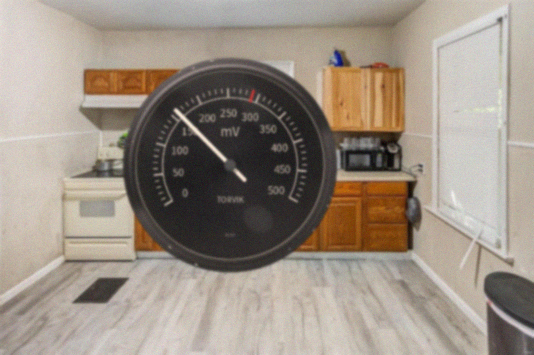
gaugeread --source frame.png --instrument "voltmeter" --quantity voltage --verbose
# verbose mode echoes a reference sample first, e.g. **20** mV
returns **160** mV
